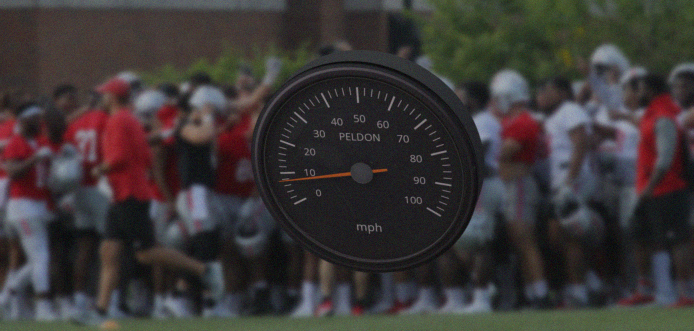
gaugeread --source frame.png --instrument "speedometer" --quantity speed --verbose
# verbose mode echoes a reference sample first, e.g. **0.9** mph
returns **8** mph
